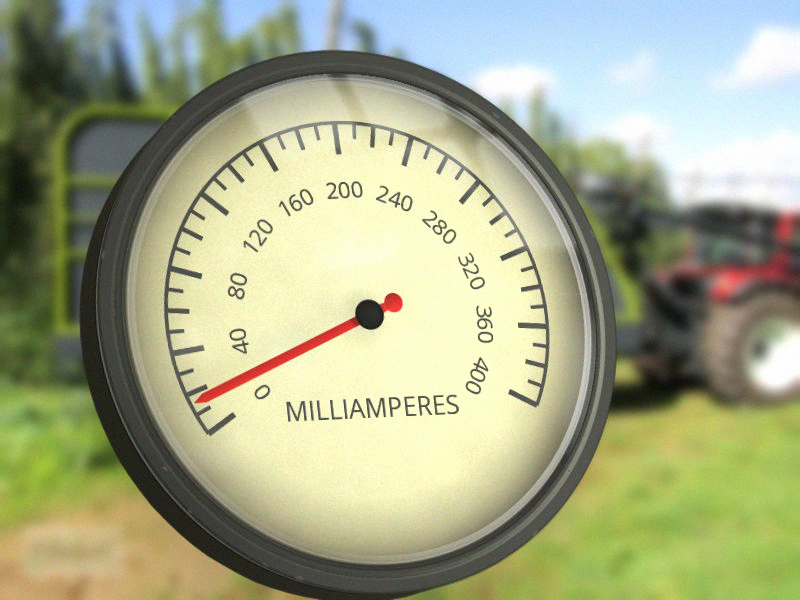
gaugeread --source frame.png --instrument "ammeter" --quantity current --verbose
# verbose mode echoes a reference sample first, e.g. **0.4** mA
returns **15** mA
